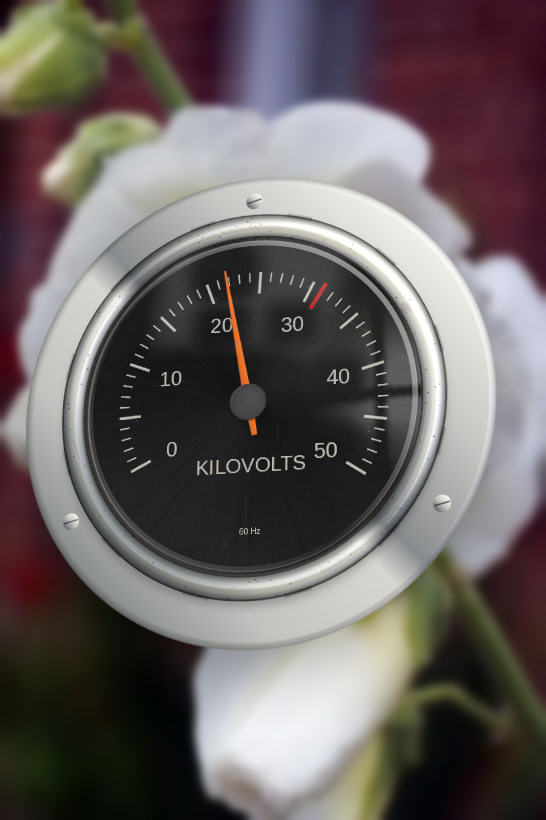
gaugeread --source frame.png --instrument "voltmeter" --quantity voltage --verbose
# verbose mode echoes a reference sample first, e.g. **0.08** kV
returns **22** kV
